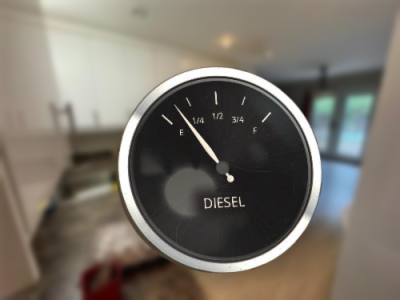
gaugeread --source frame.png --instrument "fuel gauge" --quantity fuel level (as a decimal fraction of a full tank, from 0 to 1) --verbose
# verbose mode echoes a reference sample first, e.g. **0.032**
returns **0.125**
